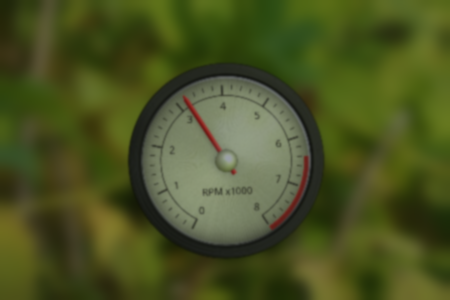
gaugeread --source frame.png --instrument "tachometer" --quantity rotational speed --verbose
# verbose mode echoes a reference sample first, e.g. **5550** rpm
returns **3200** rpm
